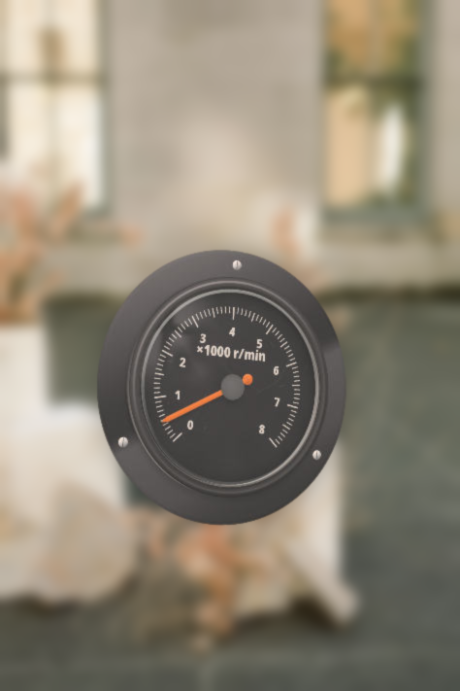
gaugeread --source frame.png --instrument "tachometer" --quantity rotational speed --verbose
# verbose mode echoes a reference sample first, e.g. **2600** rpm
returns **500** rpm
